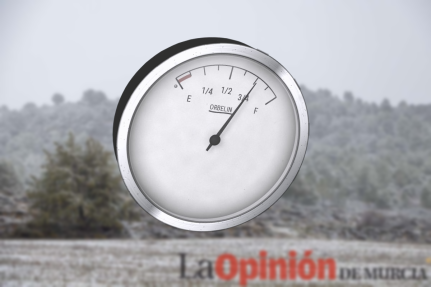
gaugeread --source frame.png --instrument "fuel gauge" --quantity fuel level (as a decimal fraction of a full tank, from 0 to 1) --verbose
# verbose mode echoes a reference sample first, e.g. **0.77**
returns **0.75**
